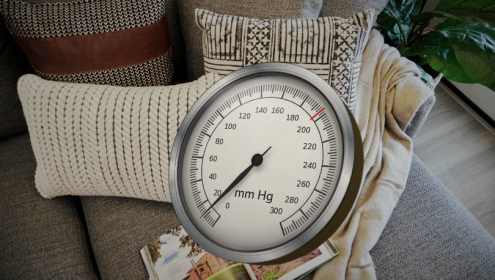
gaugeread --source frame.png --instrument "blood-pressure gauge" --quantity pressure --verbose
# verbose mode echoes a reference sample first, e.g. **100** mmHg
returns **10** mmHg
